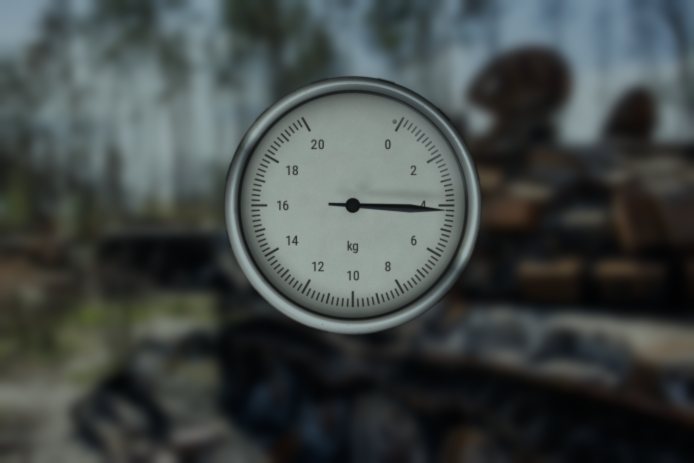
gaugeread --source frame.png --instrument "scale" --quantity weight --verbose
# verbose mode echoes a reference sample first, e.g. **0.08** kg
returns **4.2** kg
